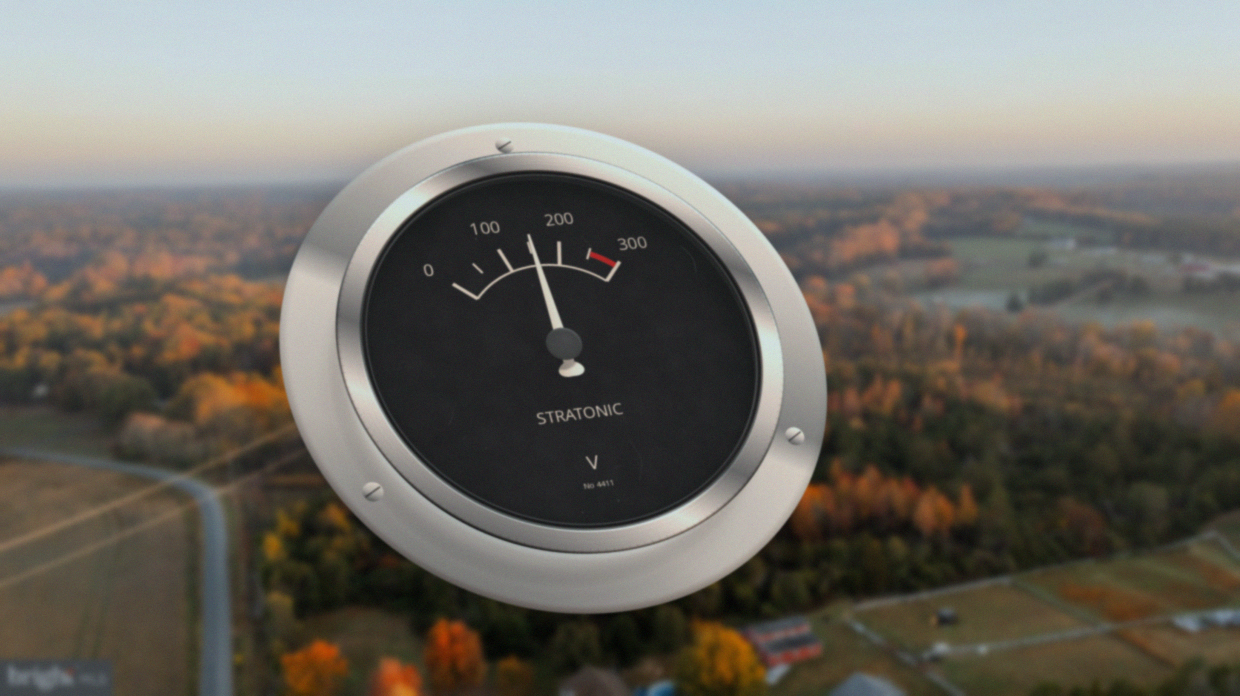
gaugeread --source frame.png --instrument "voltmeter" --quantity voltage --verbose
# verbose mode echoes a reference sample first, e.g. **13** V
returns **150** V
